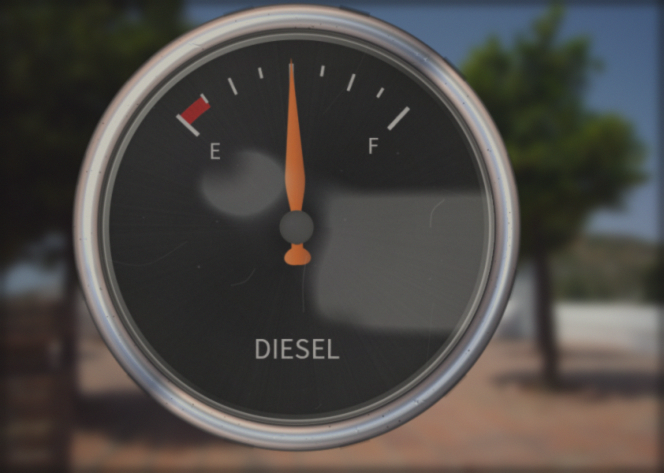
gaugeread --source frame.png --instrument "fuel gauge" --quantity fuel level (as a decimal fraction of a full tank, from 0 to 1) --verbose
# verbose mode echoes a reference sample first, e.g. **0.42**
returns **0.5**
